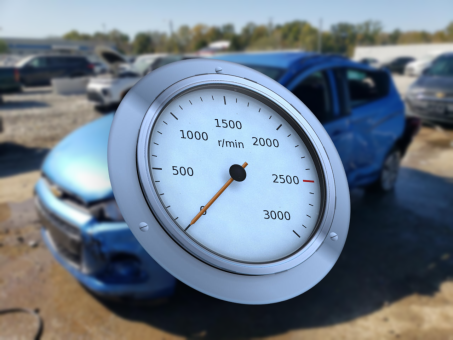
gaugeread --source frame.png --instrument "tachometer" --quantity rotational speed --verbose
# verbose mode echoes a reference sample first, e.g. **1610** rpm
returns **0** rpm
